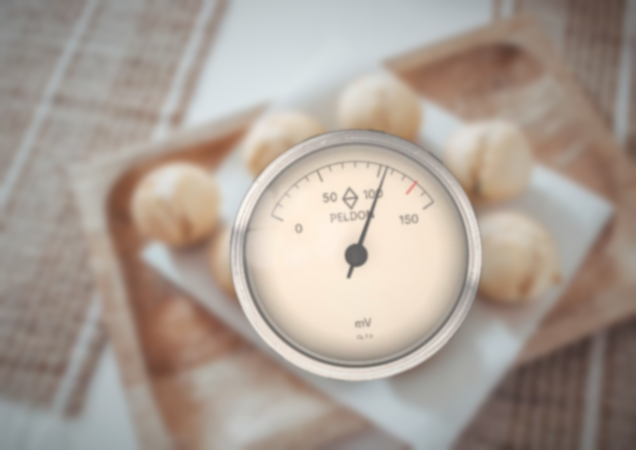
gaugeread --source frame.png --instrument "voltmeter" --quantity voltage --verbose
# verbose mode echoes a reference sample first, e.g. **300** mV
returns **105** mV
